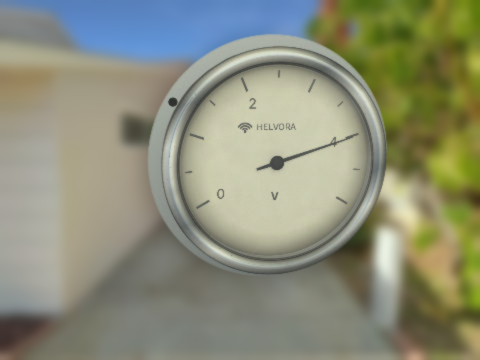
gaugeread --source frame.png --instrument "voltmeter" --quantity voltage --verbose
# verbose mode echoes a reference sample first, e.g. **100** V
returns **4** V
